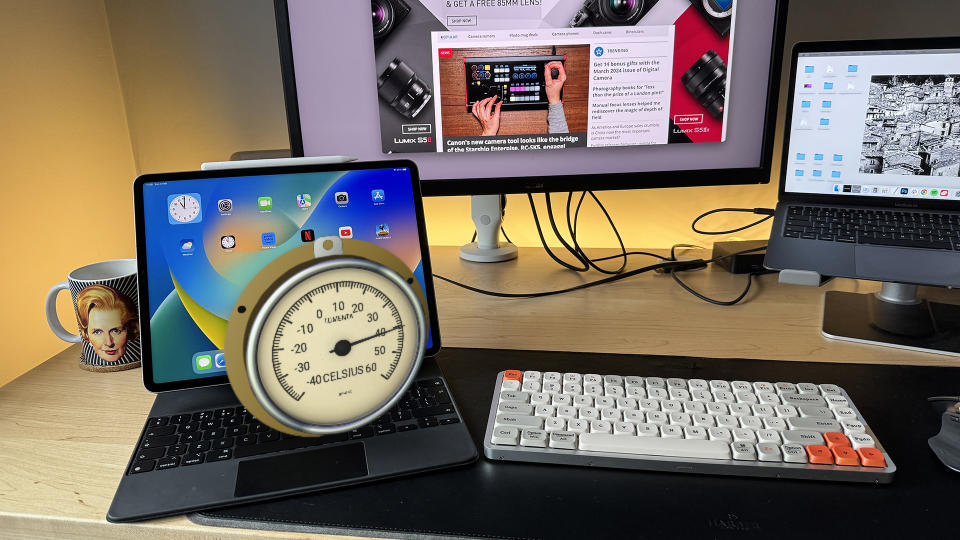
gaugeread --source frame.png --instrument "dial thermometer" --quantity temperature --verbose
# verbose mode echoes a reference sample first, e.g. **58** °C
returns **40** °C
